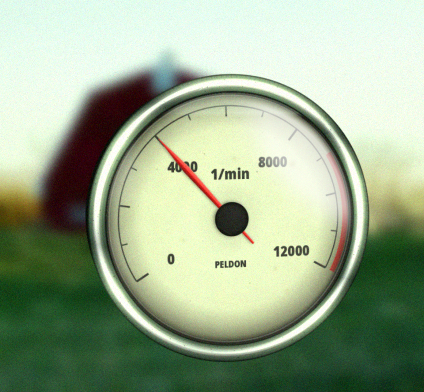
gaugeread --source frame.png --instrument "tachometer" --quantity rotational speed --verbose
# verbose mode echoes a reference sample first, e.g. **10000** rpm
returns **4000** rpm
